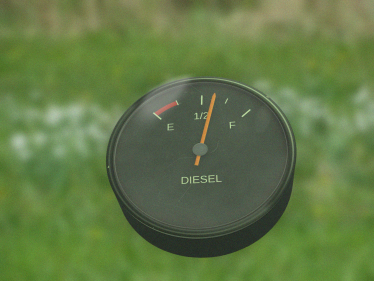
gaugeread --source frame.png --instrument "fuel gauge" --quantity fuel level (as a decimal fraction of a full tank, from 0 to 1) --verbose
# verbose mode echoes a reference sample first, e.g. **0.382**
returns **0.625**
